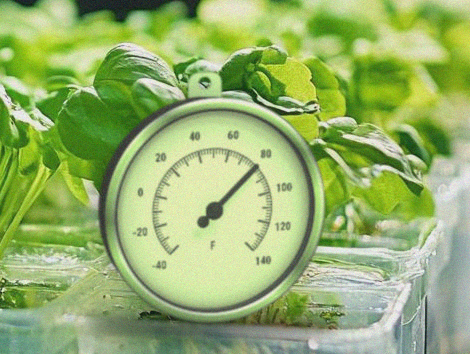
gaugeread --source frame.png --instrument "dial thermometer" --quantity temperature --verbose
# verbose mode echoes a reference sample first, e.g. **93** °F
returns **80** °F
